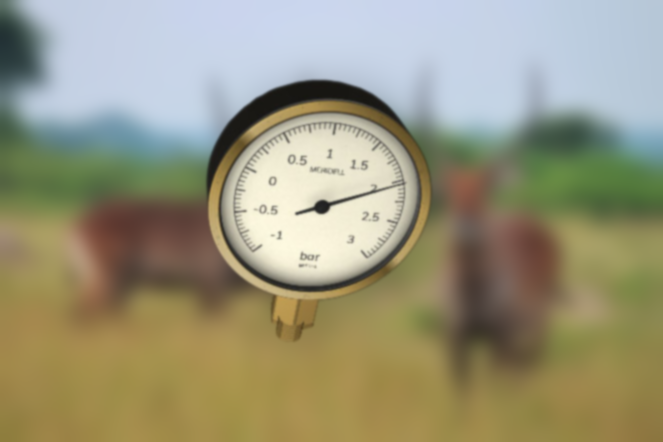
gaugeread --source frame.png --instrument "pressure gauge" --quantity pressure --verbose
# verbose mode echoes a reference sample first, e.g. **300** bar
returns **2** bar
